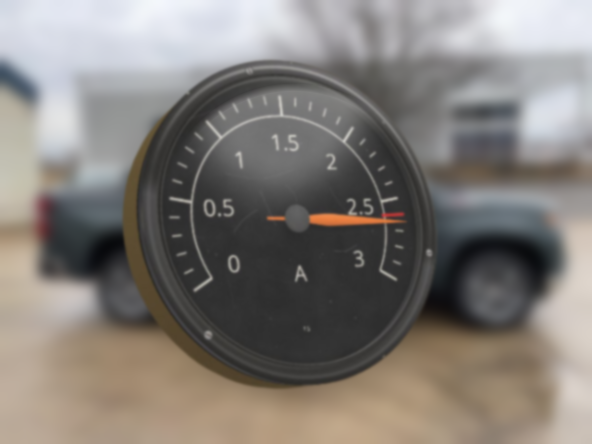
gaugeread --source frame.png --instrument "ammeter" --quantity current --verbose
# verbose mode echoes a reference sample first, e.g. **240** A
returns **2.65** A
